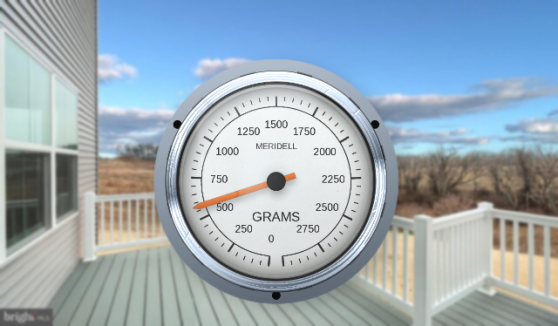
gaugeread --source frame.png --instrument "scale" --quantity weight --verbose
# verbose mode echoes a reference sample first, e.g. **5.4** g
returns **575** g
